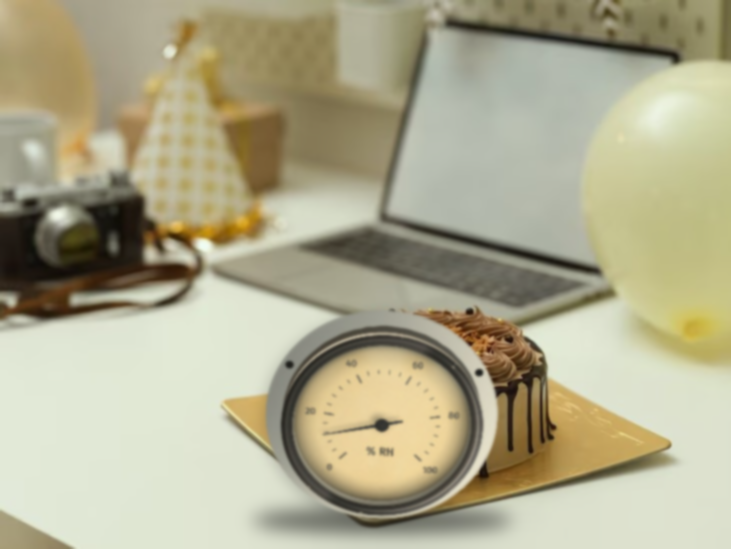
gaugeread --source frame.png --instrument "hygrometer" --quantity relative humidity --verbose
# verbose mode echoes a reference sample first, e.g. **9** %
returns **12** %
